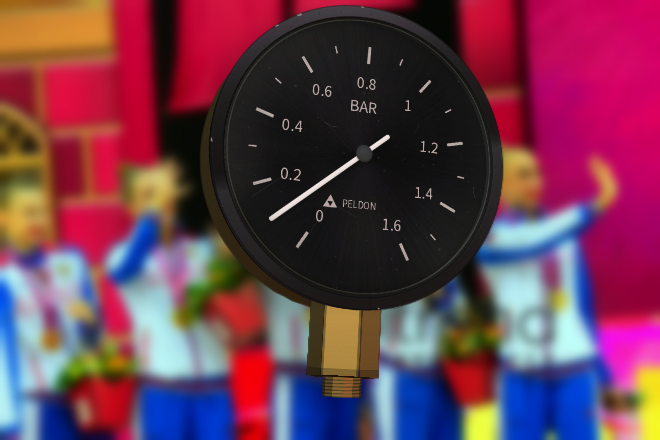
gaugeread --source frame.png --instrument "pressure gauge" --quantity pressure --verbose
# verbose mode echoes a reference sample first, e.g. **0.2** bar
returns **0.1** bar
